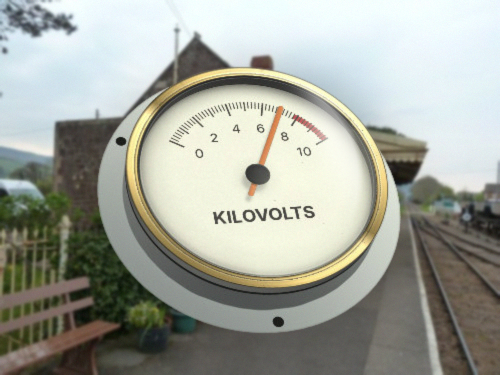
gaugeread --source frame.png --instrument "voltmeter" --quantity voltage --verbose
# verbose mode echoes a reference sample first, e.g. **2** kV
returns **7** kV
